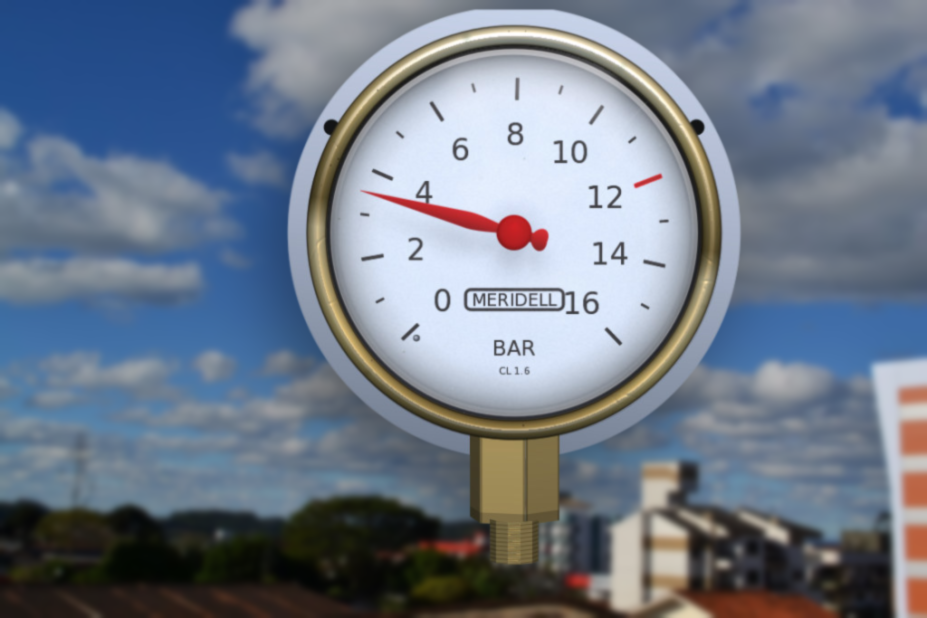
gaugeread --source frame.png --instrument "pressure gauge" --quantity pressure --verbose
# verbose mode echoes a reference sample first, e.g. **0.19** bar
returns **3.5** bar
